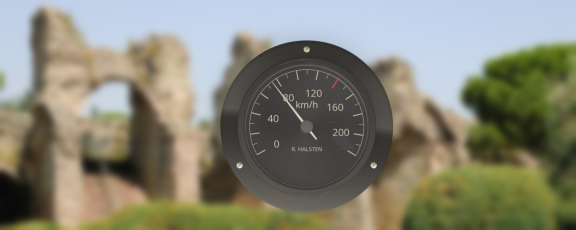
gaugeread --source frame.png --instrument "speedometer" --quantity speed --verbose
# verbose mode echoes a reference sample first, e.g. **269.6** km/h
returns **75** km/h
